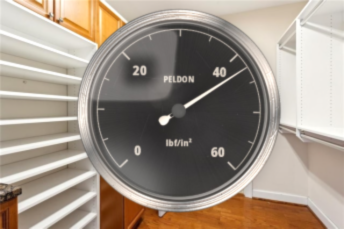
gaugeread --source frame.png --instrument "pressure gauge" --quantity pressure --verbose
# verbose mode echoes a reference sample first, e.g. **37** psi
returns **42.5** psi
